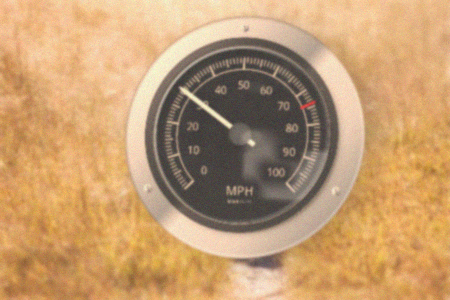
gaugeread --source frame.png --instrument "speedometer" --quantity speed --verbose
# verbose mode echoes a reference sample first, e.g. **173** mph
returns **30** mph
